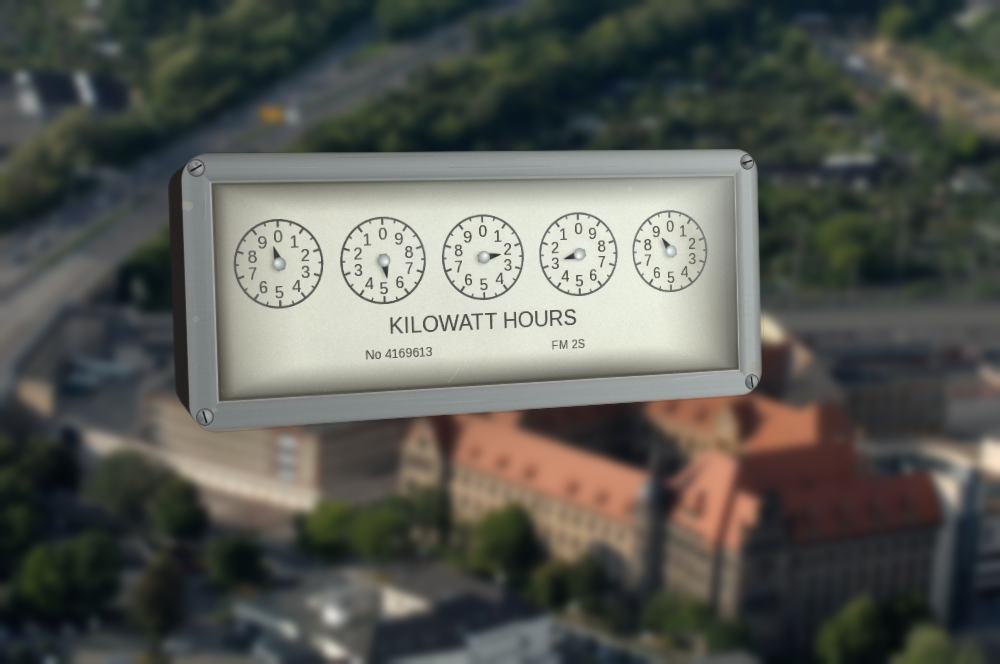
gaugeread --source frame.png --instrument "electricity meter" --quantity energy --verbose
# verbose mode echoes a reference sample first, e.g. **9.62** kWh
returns **95229** kWh
